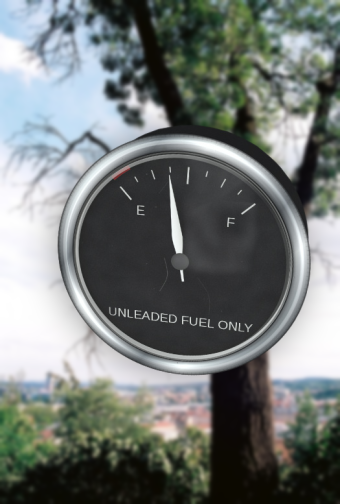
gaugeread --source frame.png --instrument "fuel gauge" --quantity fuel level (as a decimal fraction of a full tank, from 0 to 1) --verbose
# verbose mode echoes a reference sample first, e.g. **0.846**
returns **0.375**
